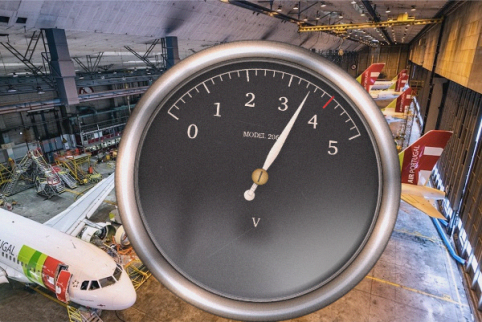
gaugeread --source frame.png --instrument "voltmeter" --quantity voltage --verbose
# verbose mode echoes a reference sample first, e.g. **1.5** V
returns **3.5** V
